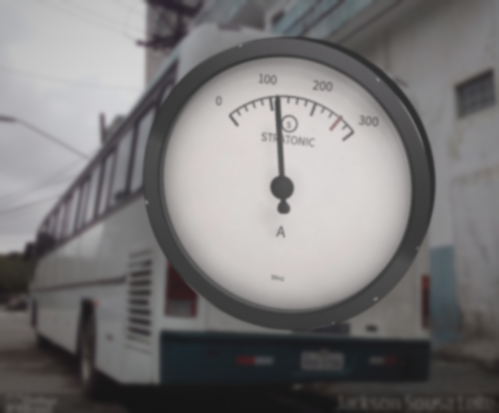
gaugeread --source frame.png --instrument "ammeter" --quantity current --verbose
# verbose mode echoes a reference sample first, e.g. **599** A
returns **120** A
